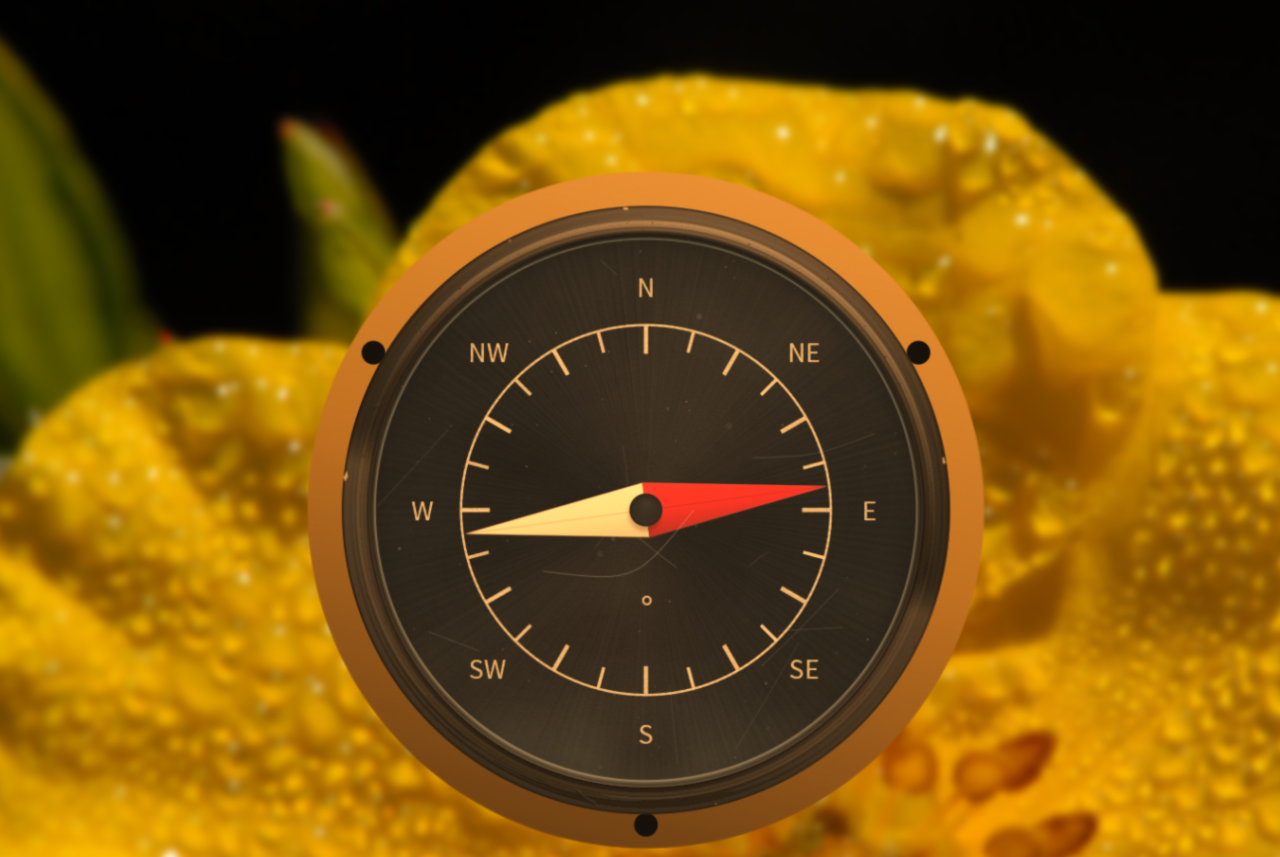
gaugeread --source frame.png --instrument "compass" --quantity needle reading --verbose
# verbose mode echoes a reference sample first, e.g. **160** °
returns **82.5** °
